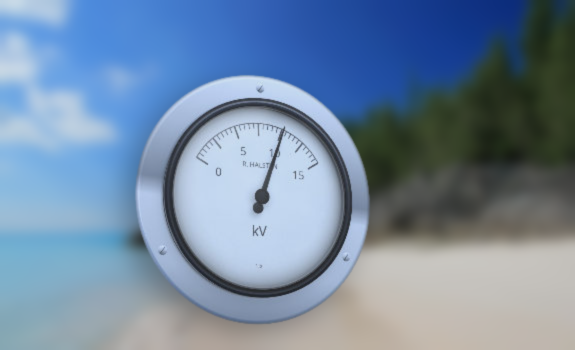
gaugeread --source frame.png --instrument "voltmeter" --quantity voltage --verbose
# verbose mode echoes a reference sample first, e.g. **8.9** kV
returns **10** kV
